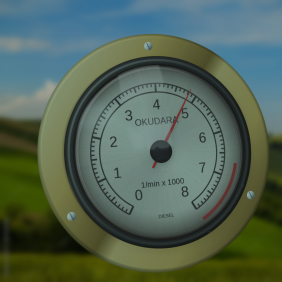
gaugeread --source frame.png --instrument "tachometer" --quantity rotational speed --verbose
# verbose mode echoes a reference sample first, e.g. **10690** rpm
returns **4800** rpm
